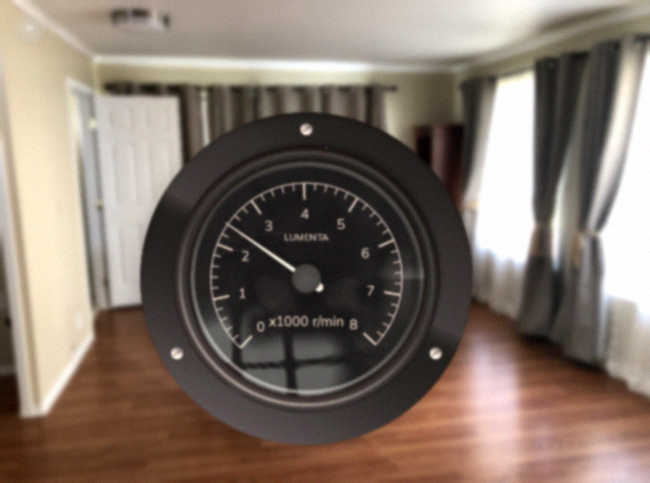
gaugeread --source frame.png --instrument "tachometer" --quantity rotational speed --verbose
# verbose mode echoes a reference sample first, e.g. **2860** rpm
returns **2400** rpm
